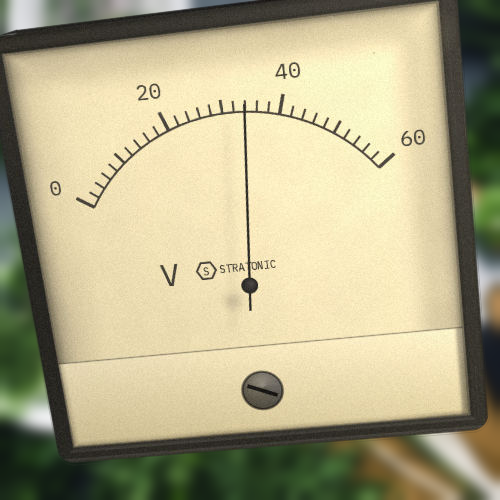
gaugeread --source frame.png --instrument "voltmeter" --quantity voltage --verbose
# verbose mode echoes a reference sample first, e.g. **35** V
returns **34** V
